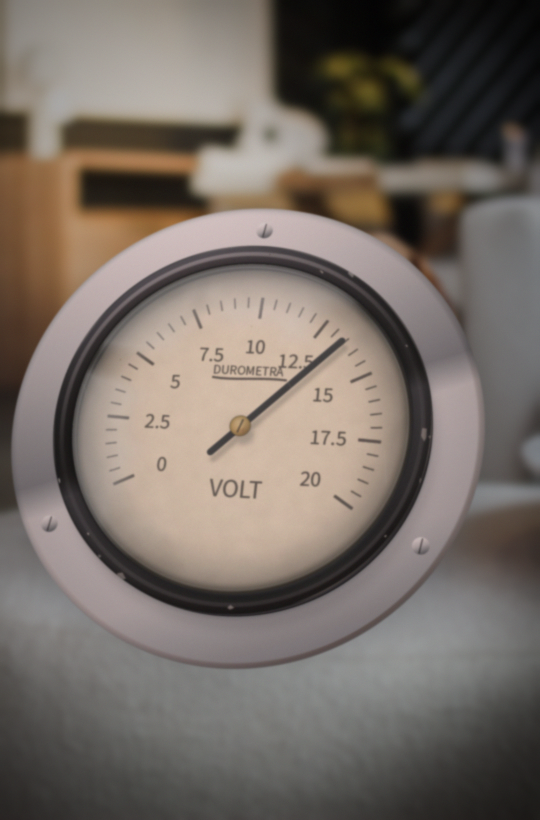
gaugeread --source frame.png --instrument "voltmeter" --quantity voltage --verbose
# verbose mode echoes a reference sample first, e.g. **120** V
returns **13.5** V
